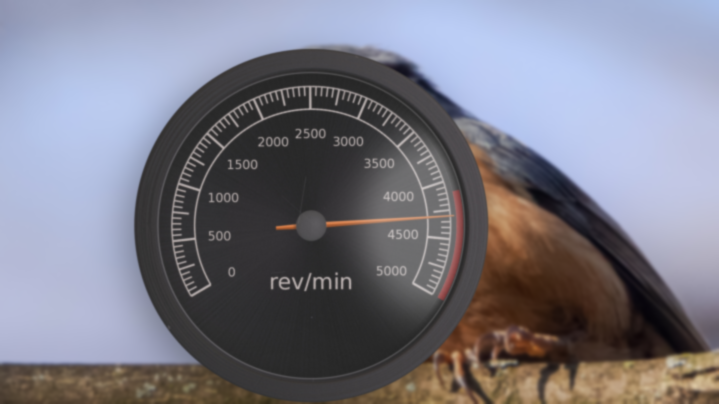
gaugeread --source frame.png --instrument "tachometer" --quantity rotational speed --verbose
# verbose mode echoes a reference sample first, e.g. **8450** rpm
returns **4300** rpm
